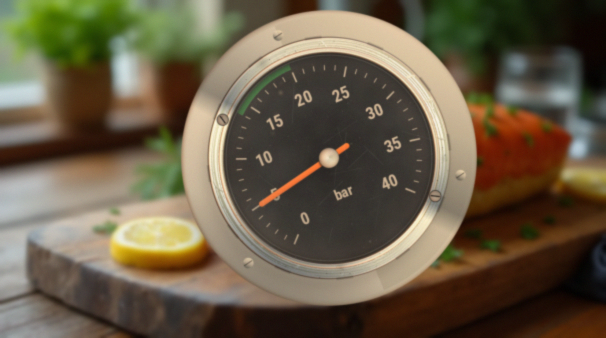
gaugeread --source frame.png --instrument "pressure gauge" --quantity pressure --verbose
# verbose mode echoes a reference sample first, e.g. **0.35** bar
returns **5** bar
